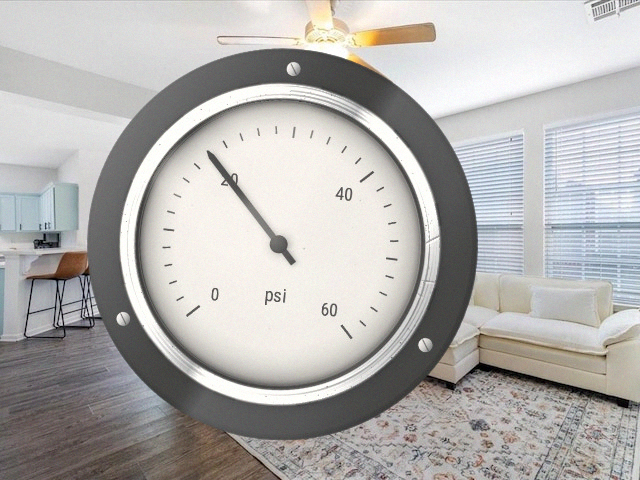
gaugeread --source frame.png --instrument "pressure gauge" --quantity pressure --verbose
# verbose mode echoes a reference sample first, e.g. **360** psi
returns **20** psi
